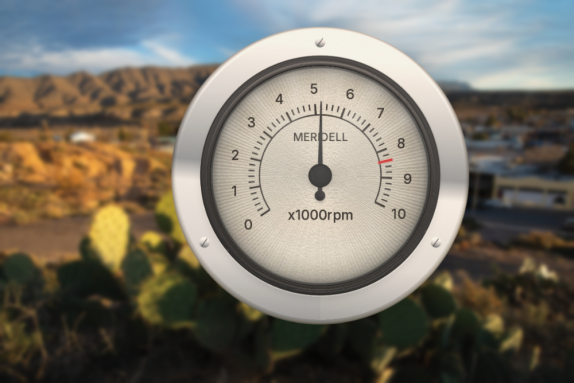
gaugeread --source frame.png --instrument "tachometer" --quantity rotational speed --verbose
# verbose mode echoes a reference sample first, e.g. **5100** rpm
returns **5200** rpm
